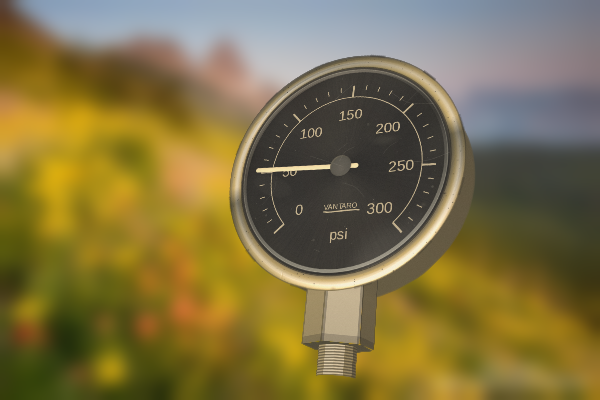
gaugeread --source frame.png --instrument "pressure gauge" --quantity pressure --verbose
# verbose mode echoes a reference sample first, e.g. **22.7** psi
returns **50** psi
